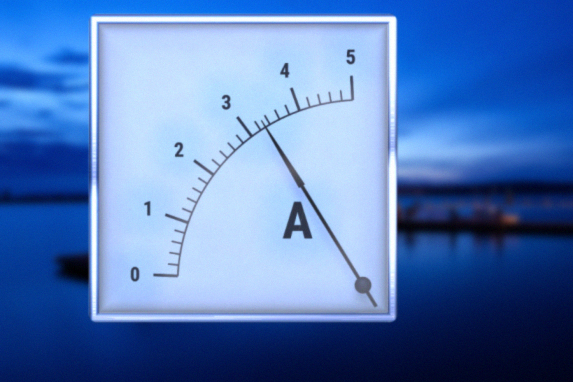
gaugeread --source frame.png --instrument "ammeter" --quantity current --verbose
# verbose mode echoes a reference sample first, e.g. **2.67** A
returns **3.3** A
